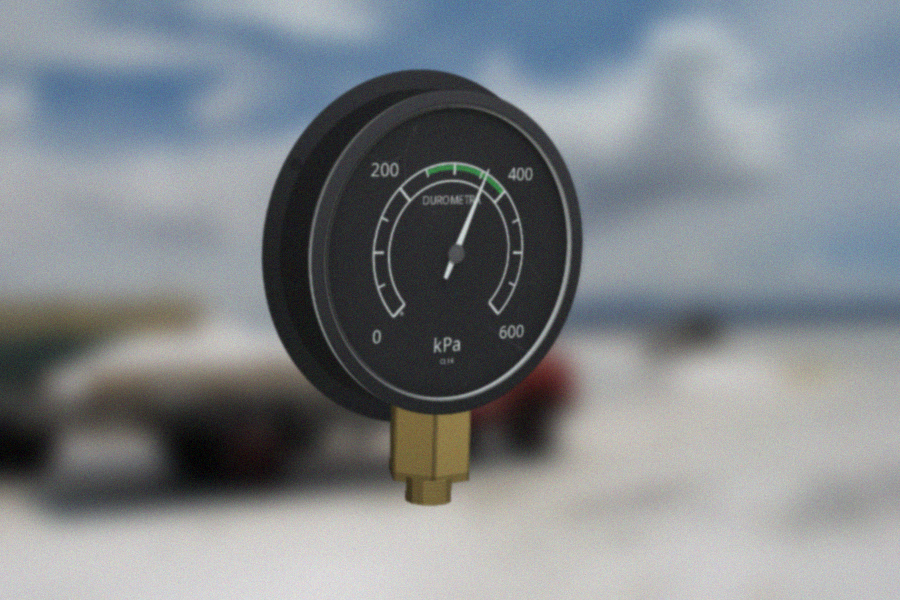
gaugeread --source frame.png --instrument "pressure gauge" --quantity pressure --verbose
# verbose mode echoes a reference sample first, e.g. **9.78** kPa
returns **350** kPa
